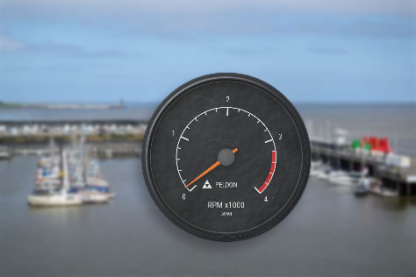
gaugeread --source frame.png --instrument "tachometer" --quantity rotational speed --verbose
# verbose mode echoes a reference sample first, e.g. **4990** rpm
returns **100** rpm
